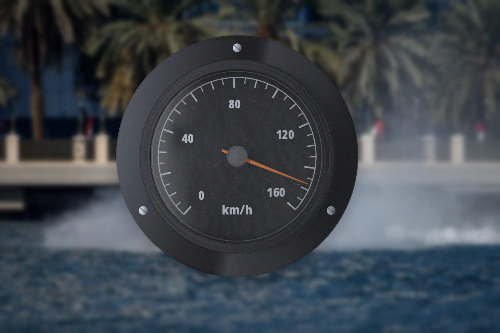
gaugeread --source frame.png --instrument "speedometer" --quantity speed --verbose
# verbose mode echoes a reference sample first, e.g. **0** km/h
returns **147.5** km/h
